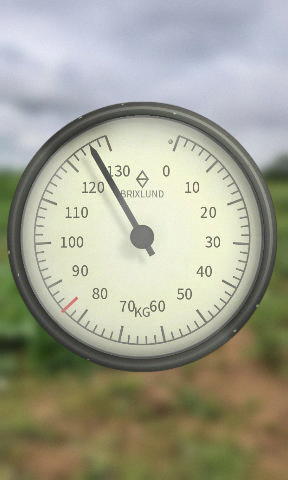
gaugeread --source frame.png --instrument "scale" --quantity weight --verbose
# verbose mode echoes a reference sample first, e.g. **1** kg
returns **126** kg
